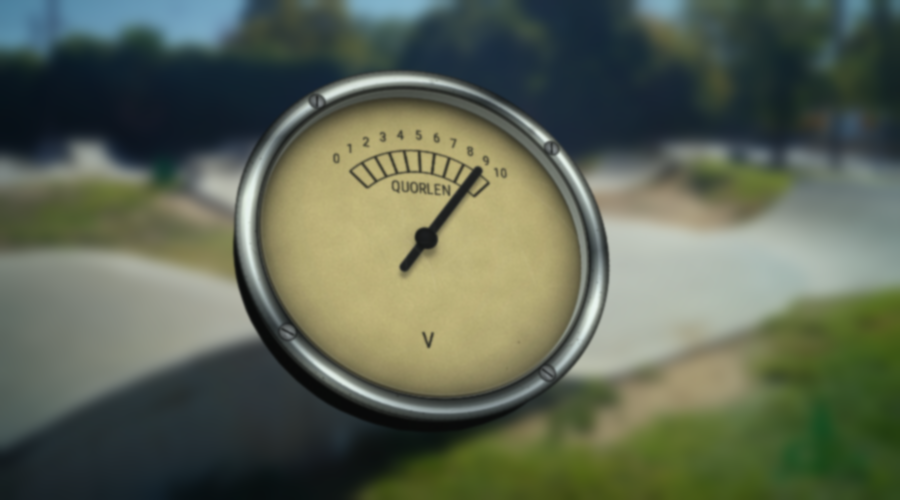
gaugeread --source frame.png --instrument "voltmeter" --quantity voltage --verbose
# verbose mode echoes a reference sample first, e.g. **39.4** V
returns **9** V
